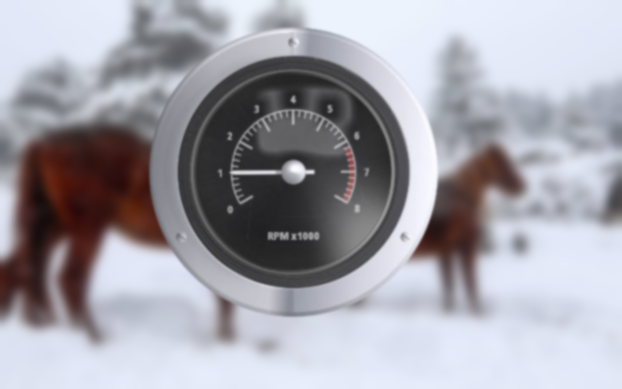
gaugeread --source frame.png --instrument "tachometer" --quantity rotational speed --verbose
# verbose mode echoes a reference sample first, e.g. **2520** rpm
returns **1000** rpm
